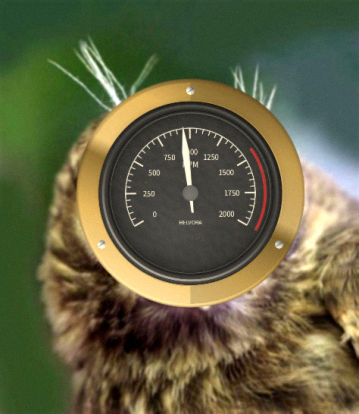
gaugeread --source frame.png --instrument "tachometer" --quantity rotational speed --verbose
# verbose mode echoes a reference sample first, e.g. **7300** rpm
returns **950** rpm
